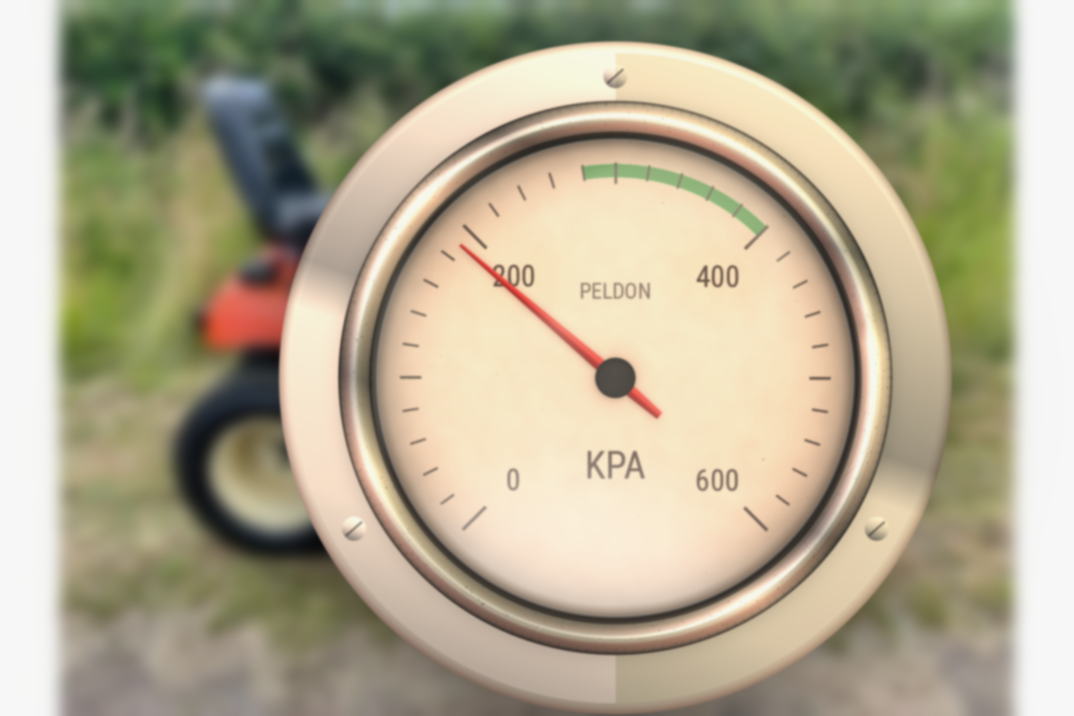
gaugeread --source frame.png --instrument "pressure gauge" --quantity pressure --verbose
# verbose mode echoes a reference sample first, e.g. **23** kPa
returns **190** kPa
